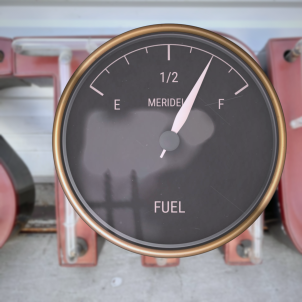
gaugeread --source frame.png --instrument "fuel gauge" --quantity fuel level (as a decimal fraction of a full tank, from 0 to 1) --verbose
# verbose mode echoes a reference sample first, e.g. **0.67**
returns **0.75**
